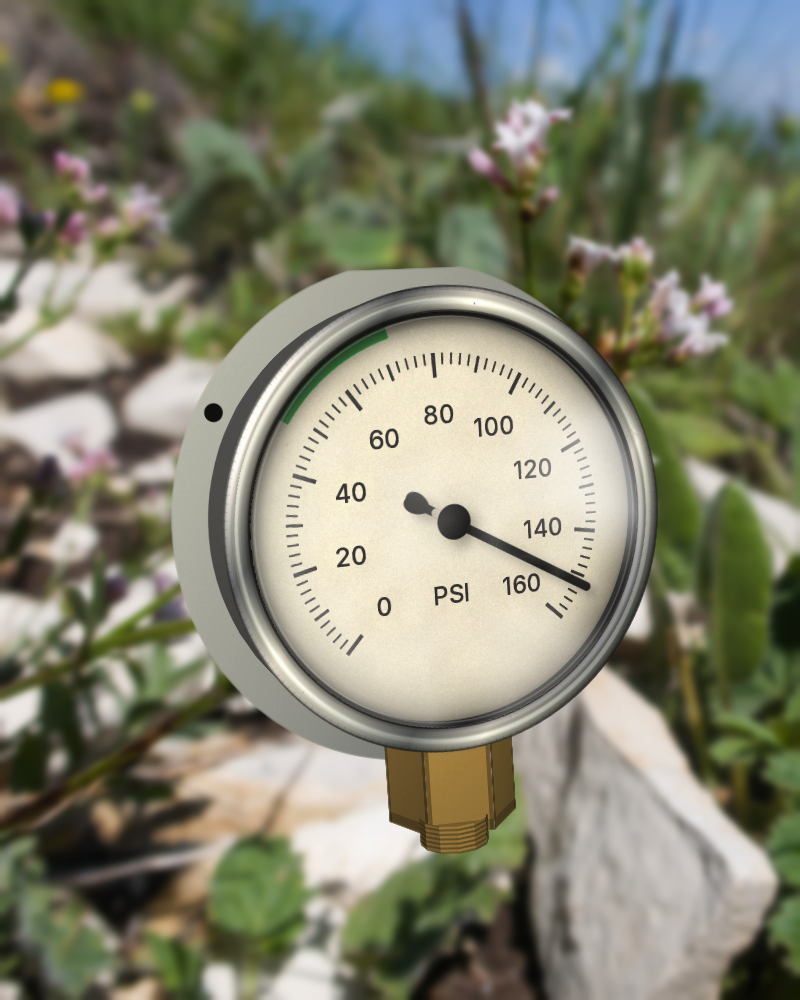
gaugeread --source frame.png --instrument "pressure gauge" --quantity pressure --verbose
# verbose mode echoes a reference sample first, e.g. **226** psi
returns **152** psi
